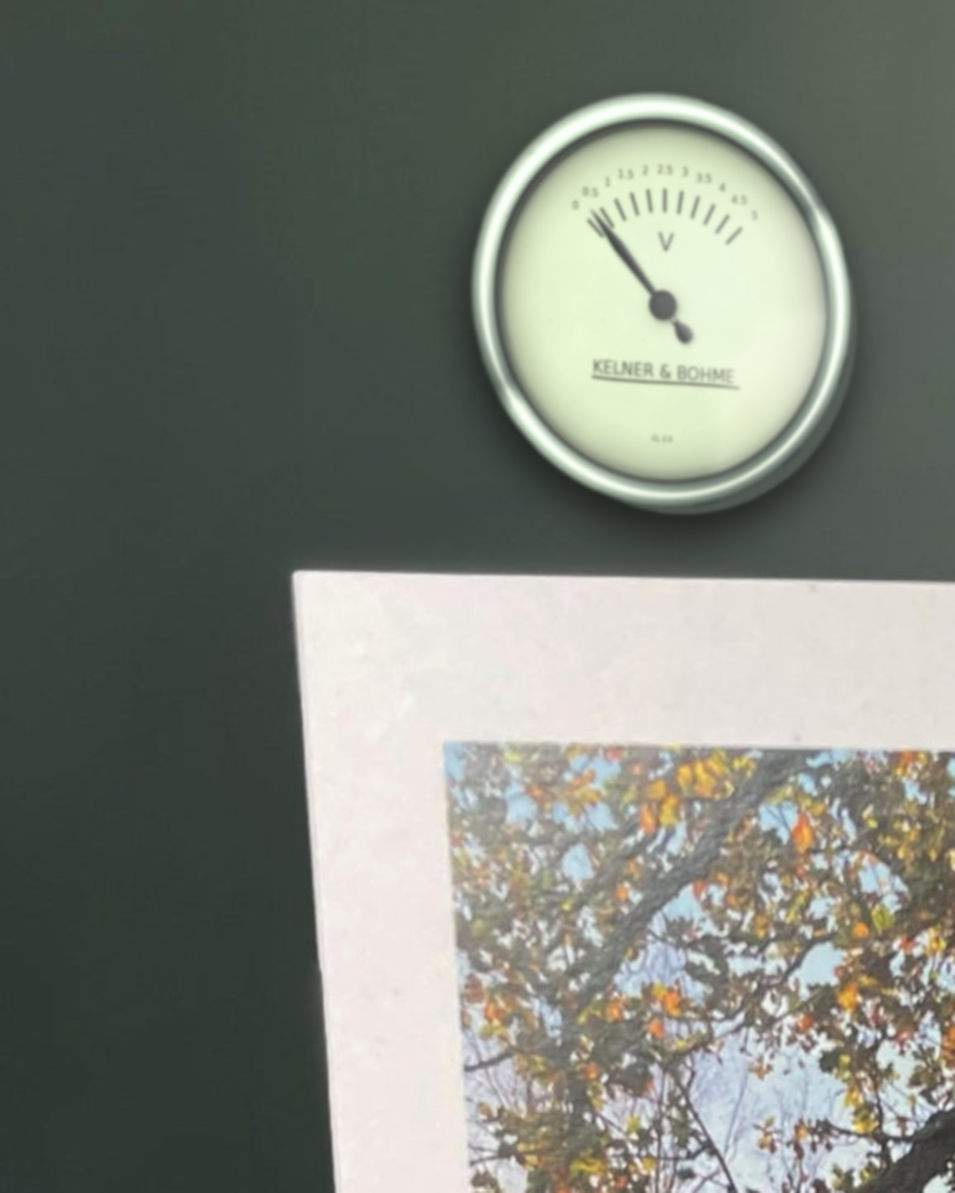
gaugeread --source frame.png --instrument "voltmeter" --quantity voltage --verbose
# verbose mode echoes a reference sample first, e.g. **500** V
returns **0.25** V
